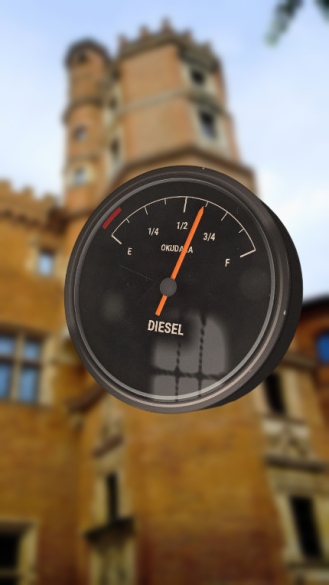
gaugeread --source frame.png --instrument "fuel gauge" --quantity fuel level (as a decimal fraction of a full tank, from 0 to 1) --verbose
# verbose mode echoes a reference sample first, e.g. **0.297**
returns **0.625**
